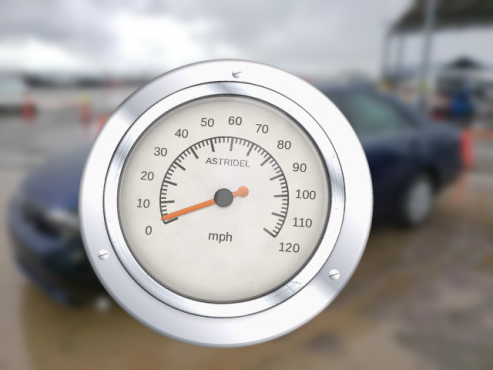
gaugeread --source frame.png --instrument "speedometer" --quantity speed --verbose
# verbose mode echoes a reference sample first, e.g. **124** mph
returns **2** mph
